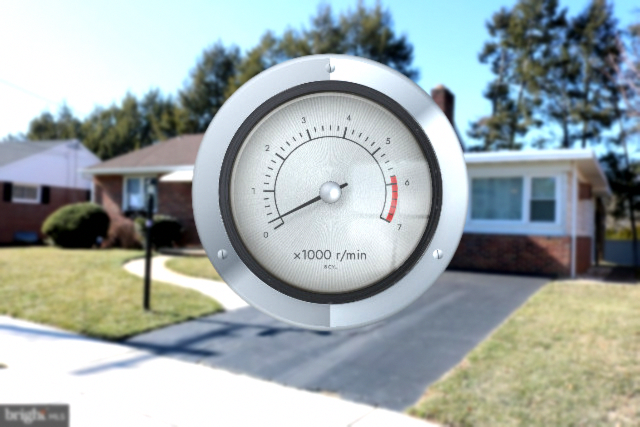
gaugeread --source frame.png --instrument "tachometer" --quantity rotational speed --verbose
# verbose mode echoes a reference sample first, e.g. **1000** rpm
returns **200** rpm
